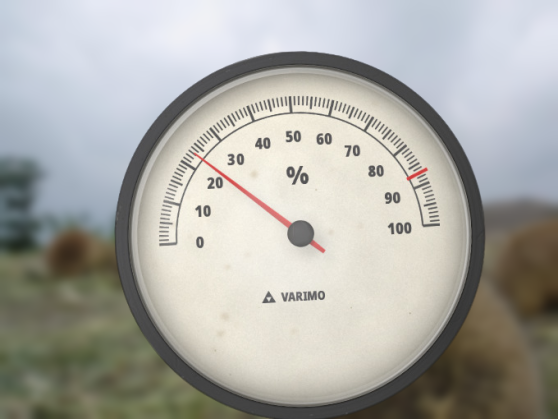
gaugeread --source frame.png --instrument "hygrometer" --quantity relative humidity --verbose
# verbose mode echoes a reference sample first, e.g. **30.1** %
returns **23** %
